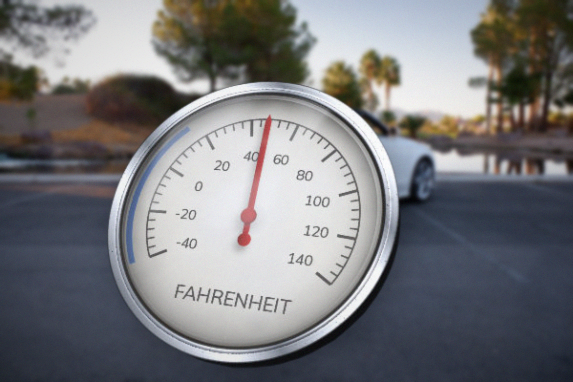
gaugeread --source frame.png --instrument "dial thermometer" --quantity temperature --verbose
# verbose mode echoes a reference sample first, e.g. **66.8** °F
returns **48** °F
